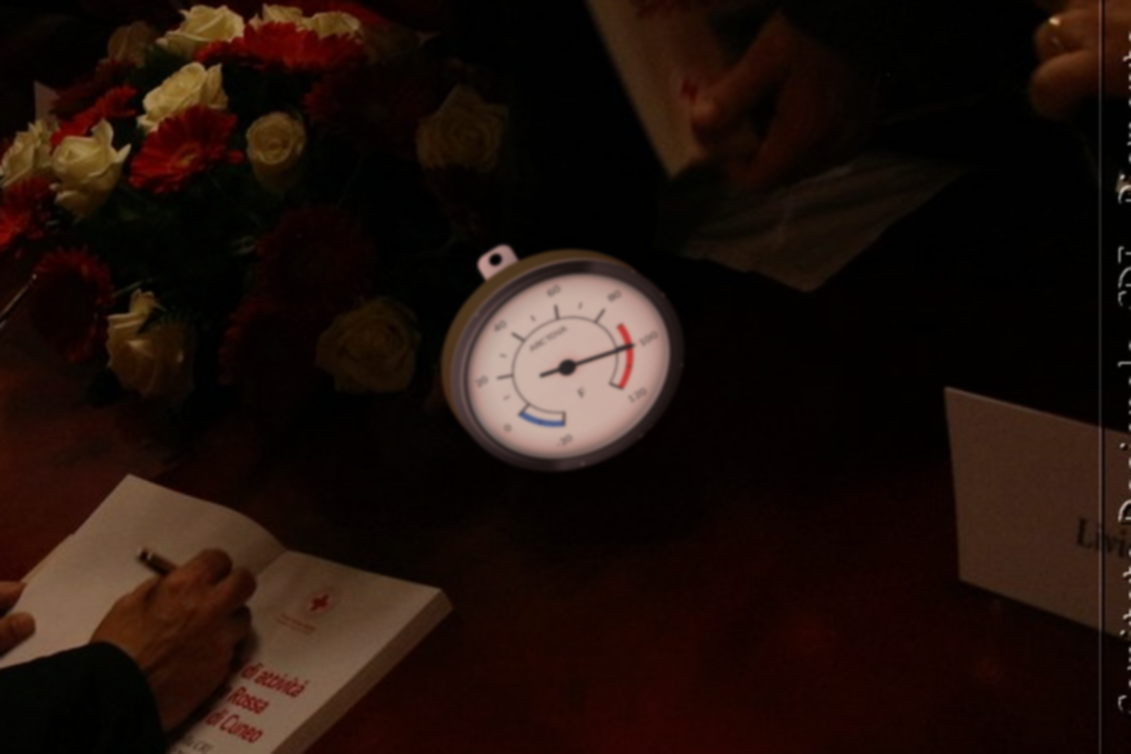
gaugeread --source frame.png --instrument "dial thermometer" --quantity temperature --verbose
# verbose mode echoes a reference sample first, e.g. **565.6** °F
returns **100** °F
